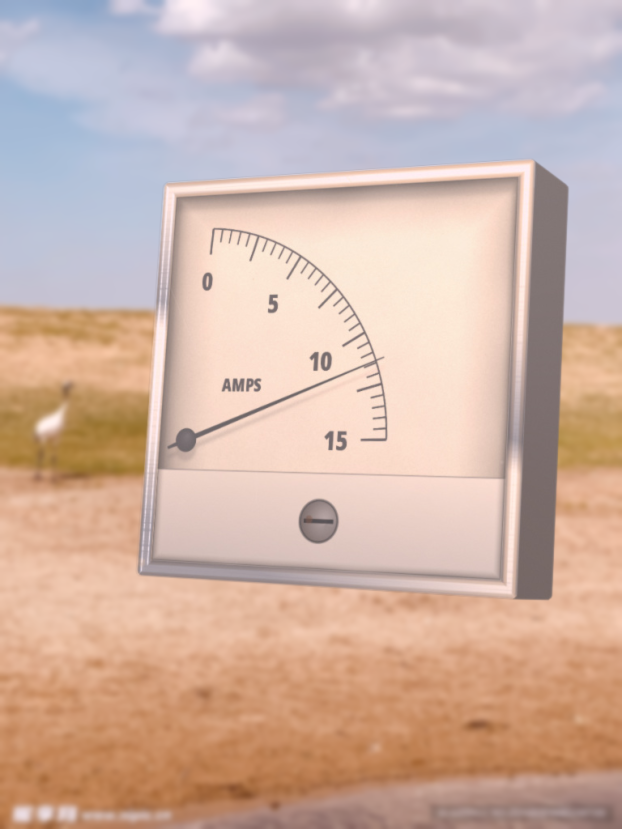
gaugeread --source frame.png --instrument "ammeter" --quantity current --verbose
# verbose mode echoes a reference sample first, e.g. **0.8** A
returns **11.5** A
